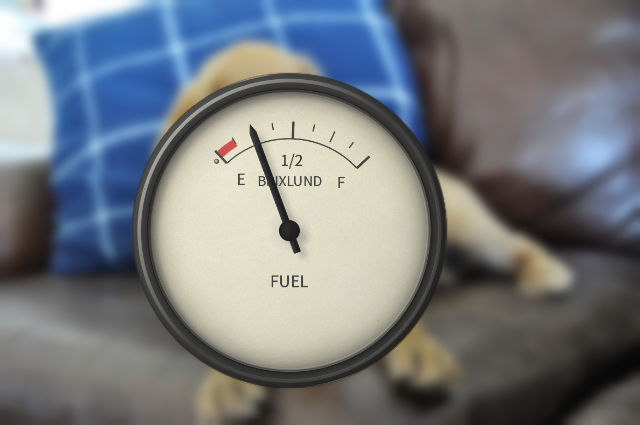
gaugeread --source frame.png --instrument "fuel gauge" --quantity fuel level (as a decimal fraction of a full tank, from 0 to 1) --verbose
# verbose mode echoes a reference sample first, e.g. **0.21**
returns **0.25**
